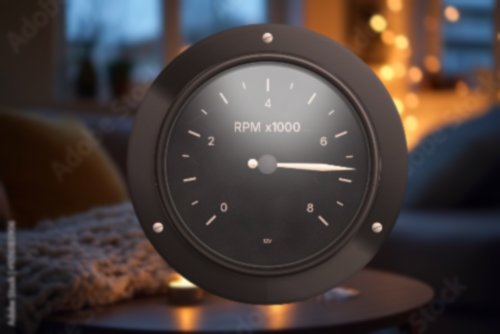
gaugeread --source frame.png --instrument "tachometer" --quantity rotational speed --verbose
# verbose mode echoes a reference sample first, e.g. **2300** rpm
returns **6750** rpm
